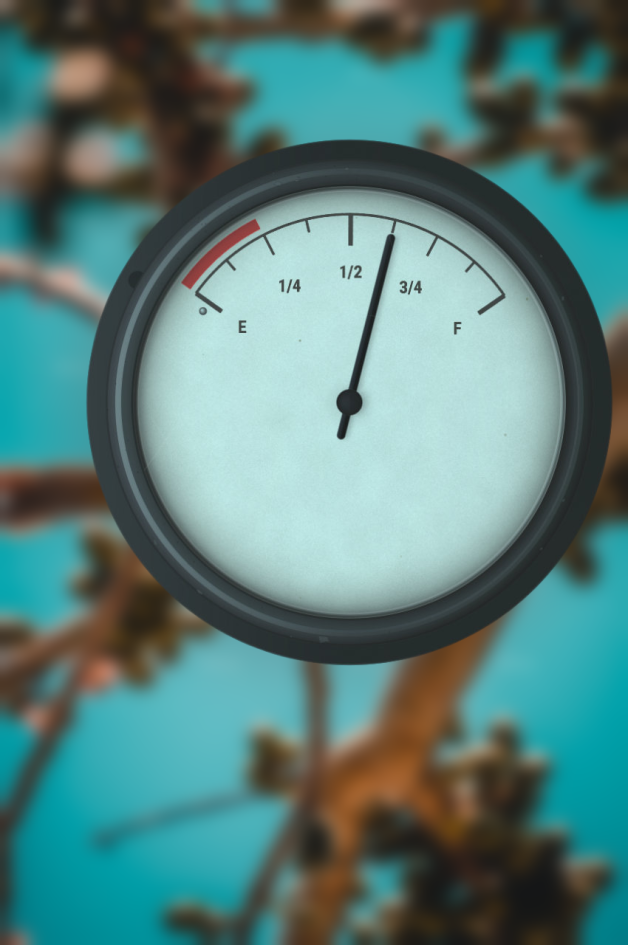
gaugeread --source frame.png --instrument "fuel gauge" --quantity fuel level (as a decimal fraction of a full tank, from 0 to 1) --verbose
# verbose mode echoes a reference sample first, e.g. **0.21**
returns **0.625**
